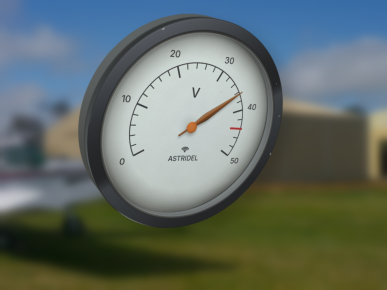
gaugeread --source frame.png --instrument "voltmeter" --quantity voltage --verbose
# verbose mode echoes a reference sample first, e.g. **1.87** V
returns **36** V
